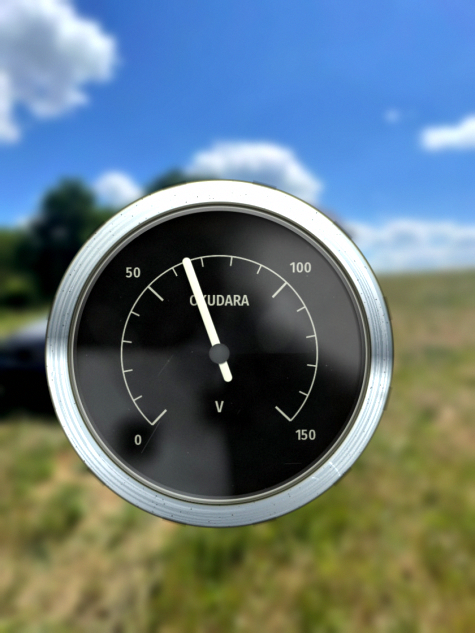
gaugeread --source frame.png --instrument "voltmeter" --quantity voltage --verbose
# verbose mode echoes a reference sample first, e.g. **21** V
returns **65** V
